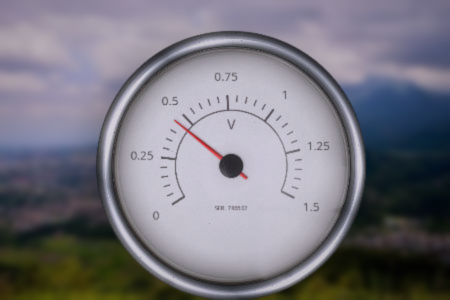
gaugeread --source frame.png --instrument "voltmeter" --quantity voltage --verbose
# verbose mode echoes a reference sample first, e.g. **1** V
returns **0.45** V
